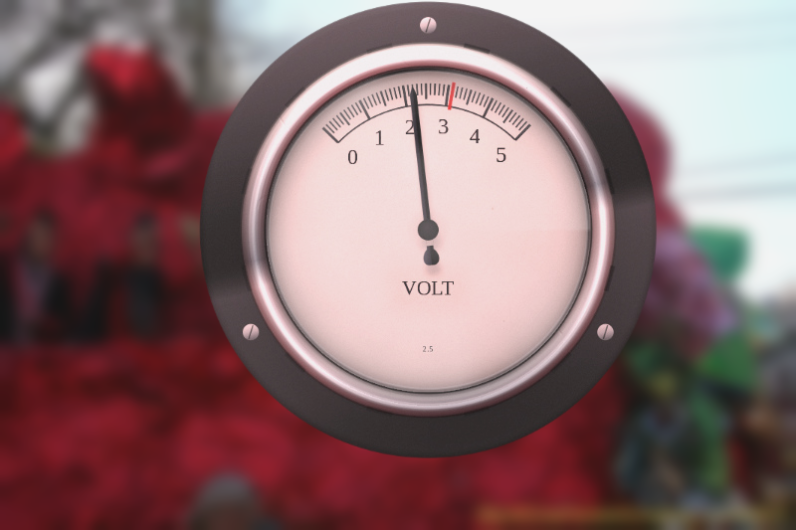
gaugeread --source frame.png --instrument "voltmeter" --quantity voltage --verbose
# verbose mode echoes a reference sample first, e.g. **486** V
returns **2.2** V
